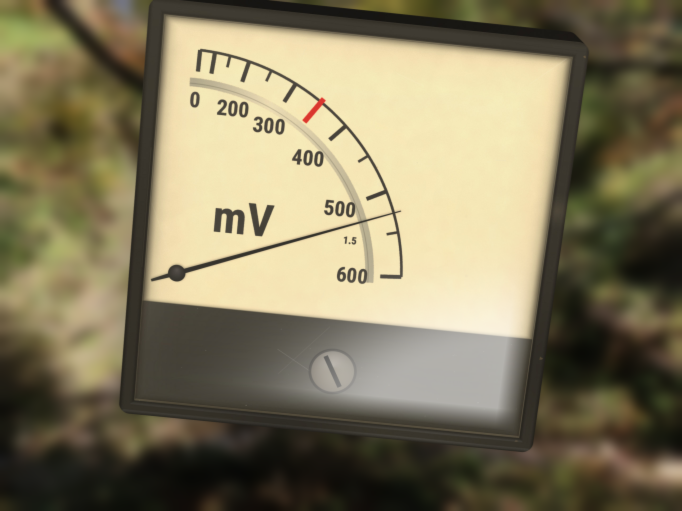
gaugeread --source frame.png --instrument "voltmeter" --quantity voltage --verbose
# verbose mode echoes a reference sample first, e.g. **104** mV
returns **525** mV
